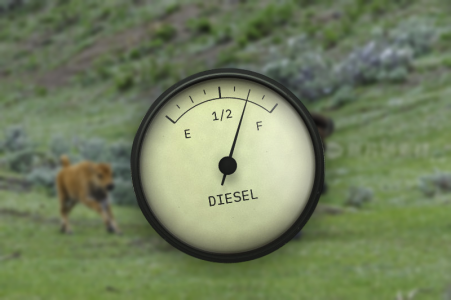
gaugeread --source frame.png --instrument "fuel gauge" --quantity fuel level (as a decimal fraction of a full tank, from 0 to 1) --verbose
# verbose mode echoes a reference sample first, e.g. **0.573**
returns **0.75**
